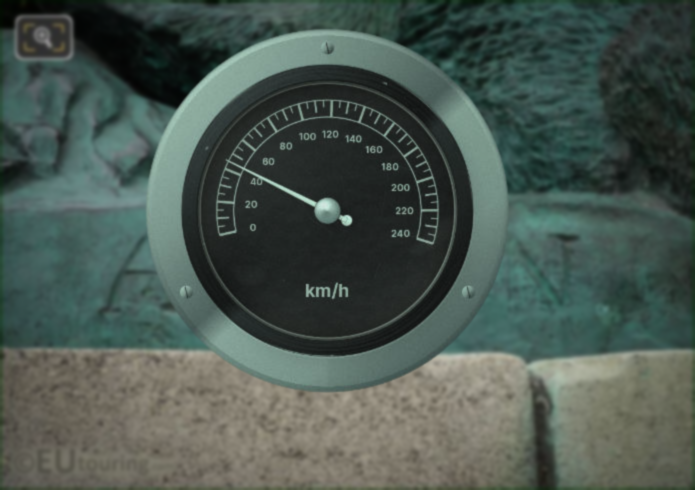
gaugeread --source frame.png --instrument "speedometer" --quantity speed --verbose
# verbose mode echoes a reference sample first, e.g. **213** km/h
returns **45** km/h
